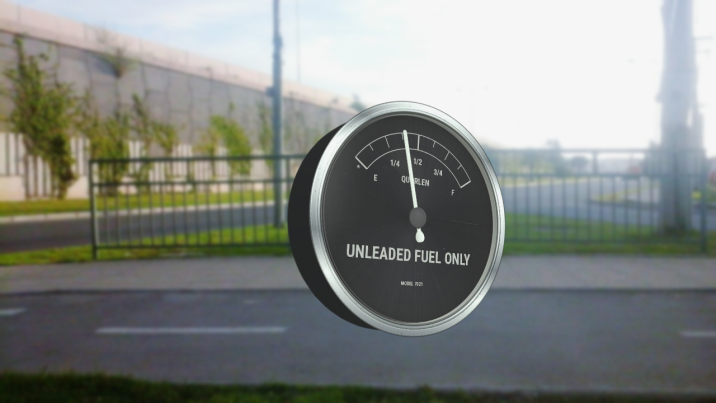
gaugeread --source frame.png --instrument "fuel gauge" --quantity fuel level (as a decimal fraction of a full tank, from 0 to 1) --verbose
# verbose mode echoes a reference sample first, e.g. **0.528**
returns **0.375**
